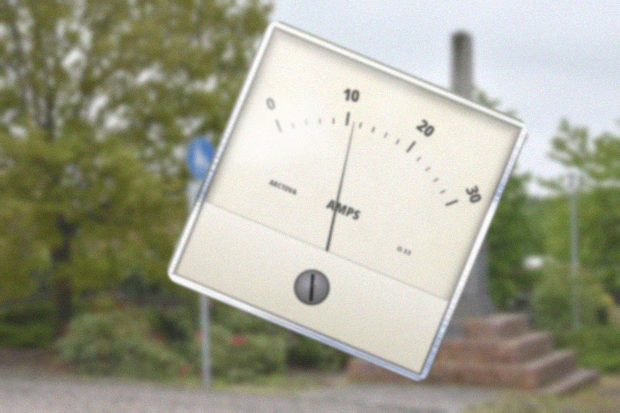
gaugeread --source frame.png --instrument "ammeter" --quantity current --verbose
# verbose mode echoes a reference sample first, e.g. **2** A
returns **11** A
